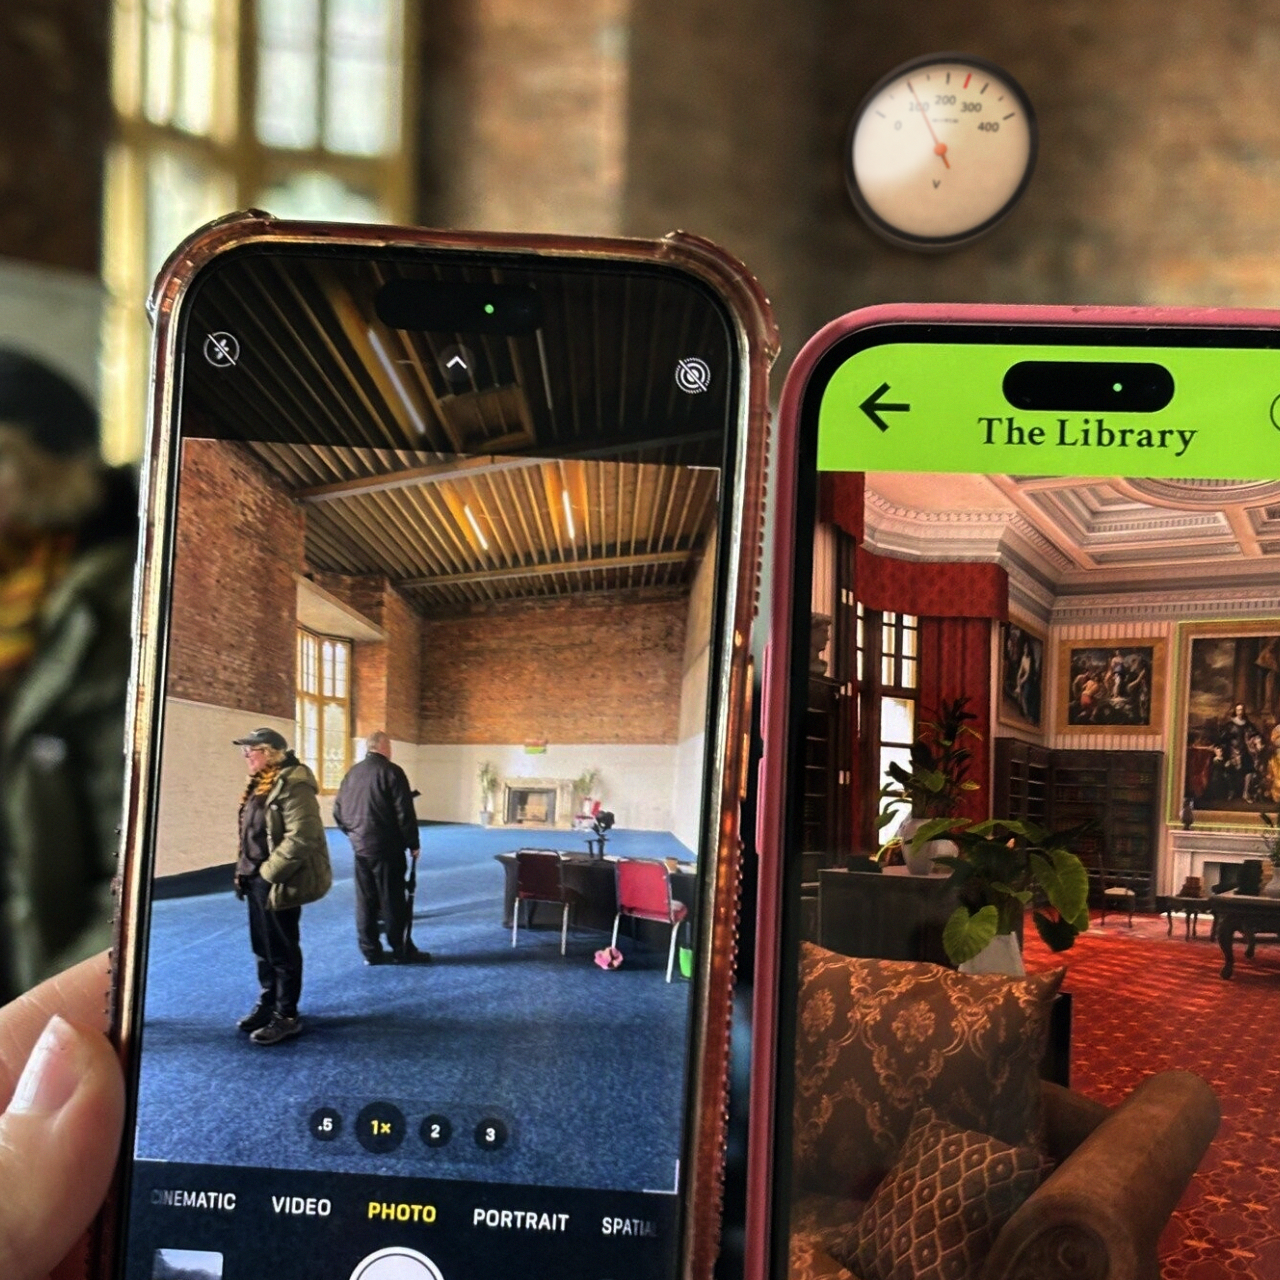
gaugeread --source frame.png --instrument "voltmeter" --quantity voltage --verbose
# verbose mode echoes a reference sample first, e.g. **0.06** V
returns **100** V
